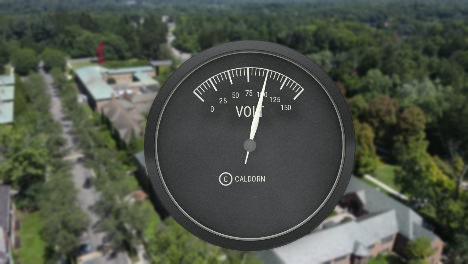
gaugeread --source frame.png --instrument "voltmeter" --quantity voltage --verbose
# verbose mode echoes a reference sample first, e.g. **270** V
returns **100** V
